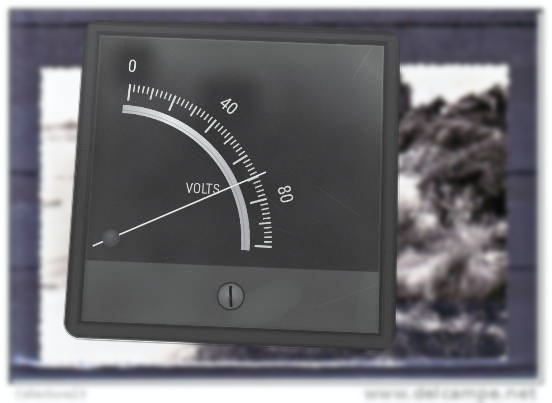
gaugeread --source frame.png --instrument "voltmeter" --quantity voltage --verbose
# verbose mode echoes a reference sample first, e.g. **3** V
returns **70** V
